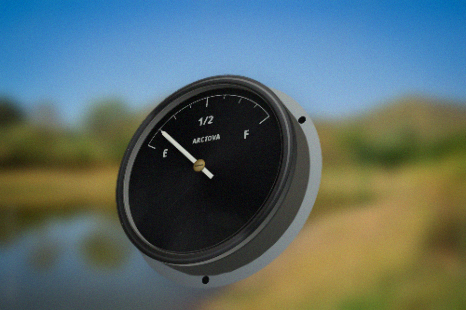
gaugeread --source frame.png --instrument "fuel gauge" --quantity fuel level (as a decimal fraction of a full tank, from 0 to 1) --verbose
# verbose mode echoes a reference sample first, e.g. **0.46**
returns **0.125**
